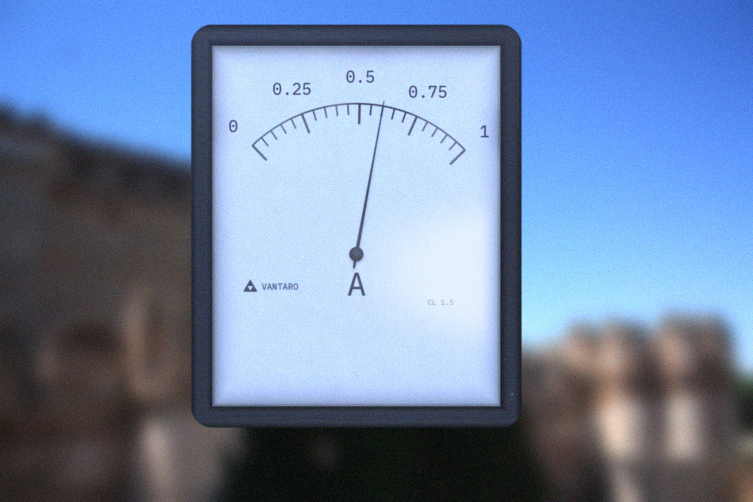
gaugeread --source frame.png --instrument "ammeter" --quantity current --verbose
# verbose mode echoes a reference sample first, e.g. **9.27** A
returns **0.6** A
